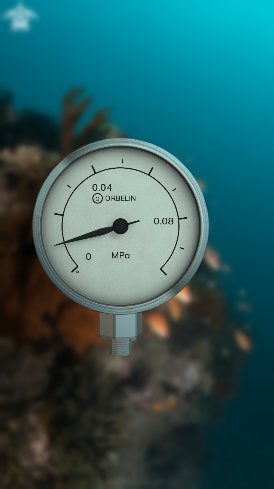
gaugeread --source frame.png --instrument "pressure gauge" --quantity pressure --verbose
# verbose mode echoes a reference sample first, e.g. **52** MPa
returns **0.01** MPa
